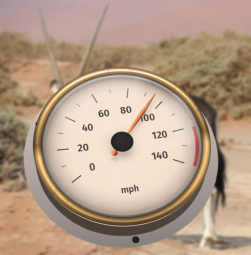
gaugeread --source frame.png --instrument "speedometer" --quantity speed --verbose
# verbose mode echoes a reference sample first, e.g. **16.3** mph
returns **95** mph
